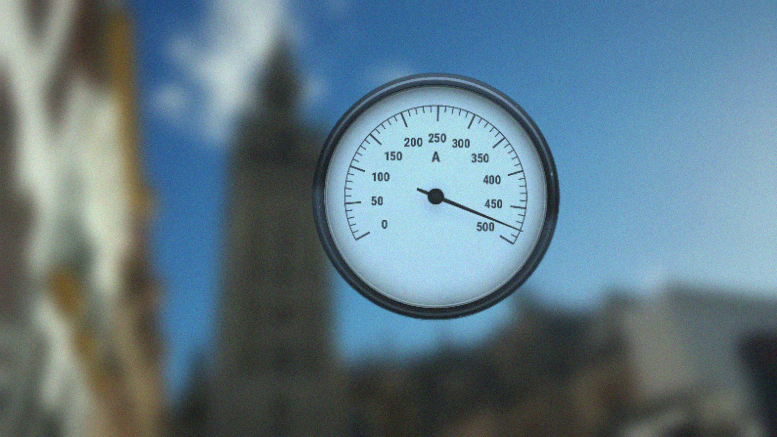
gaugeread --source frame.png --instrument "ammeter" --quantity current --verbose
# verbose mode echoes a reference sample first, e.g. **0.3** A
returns **480** A
